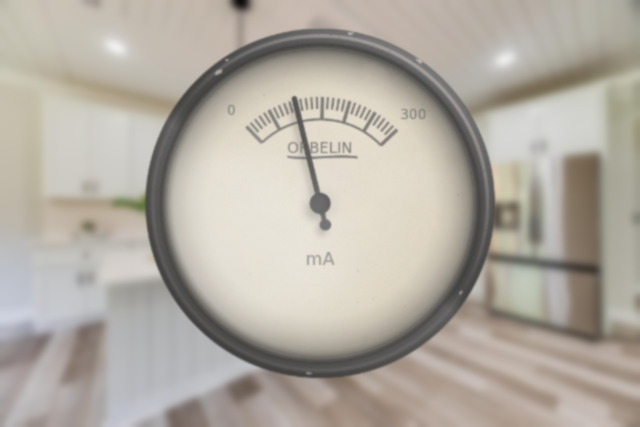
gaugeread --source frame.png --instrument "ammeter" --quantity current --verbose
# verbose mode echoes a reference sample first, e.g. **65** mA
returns **100** mA
